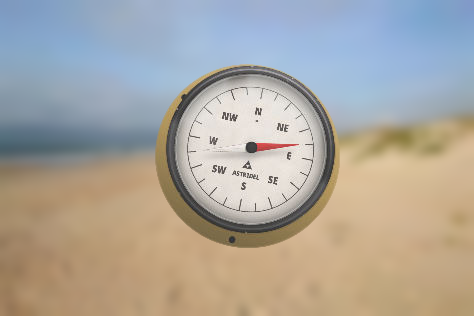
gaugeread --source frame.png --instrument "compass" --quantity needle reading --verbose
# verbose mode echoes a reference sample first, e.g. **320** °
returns **75** °
